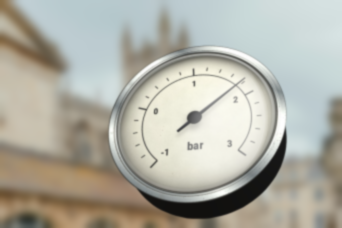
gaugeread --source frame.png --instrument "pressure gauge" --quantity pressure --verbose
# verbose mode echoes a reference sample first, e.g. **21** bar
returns **1.8** bar
